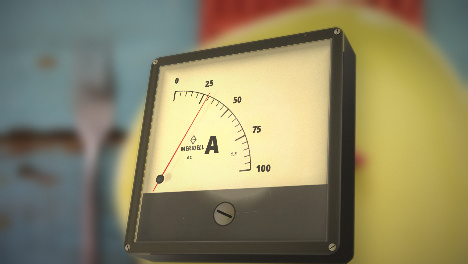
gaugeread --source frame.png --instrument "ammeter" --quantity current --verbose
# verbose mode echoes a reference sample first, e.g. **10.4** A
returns **30** A
